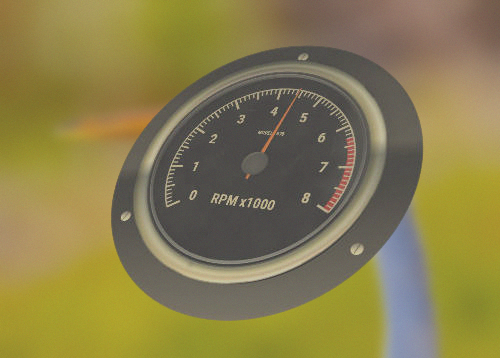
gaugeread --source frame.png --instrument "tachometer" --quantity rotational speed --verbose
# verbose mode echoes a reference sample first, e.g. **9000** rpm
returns **4500** rpm
